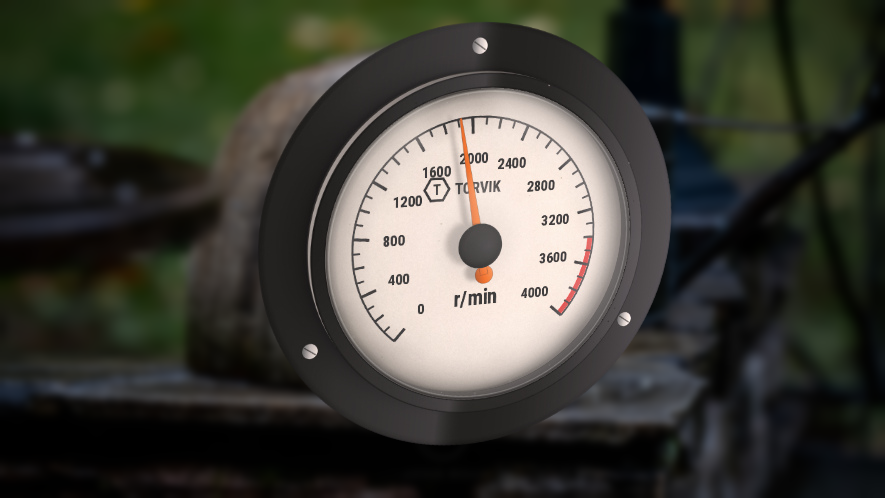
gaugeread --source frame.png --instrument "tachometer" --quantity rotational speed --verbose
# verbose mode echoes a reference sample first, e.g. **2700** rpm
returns **1900** rpm
